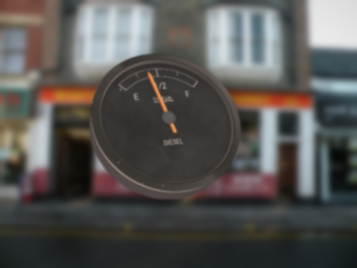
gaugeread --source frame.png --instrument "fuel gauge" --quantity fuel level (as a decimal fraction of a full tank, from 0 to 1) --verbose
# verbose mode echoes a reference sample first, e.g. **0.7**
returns **0.375**
